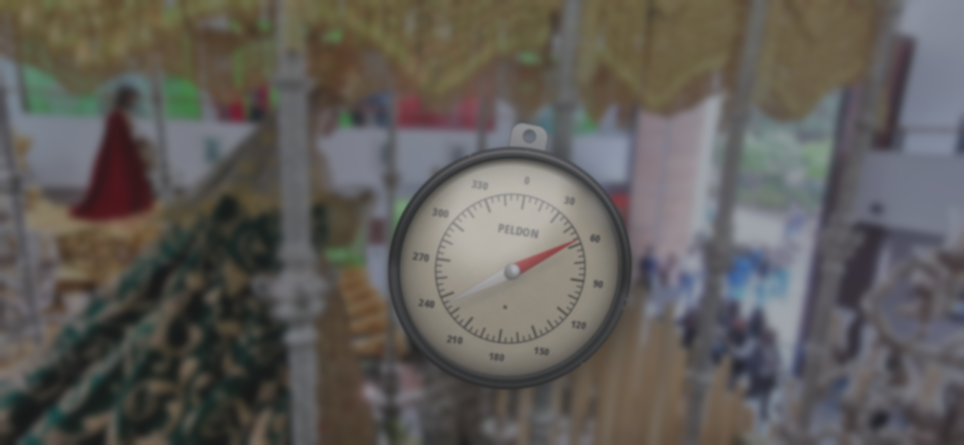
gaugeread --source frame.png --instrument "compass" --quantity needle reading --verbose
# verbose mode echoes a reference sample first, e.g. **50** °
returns **55** °
